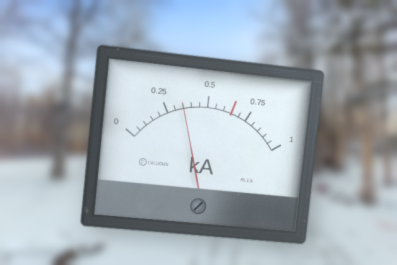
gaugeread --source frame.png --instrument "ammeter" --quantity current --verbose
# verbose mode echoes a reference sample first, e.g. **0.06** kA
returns **0.35** kA
